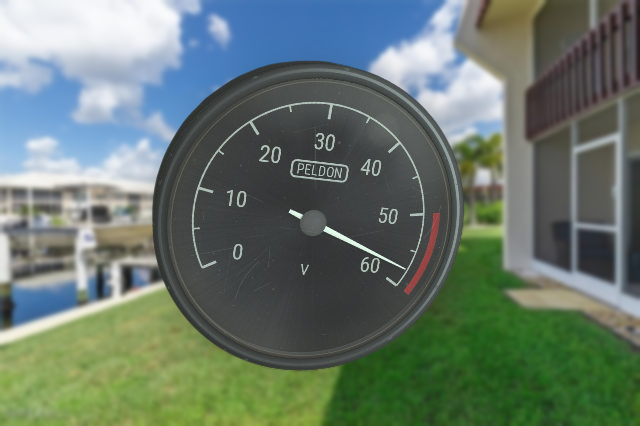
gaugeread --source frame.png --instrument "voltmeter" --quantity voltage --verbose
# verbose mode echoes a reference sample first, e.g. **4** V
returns **57.5** V
